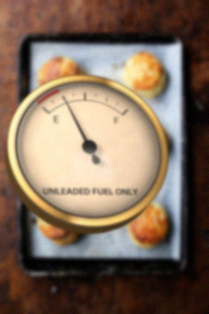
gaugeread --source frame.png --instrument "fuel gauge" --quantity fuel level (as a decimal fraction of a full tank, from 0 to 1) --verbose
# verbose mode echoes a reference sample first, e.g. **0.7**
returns **0.25**
